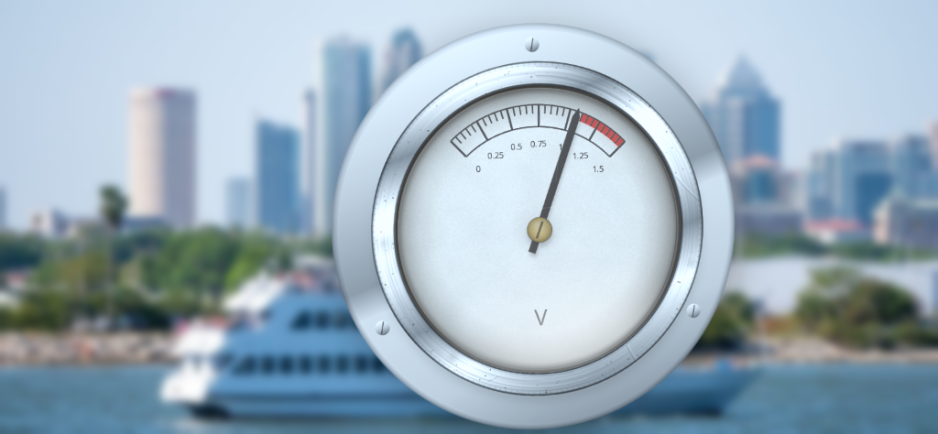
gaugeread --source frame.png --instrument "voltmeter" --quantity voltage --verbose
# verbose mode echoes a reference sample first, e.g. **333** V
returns **1.05** V
